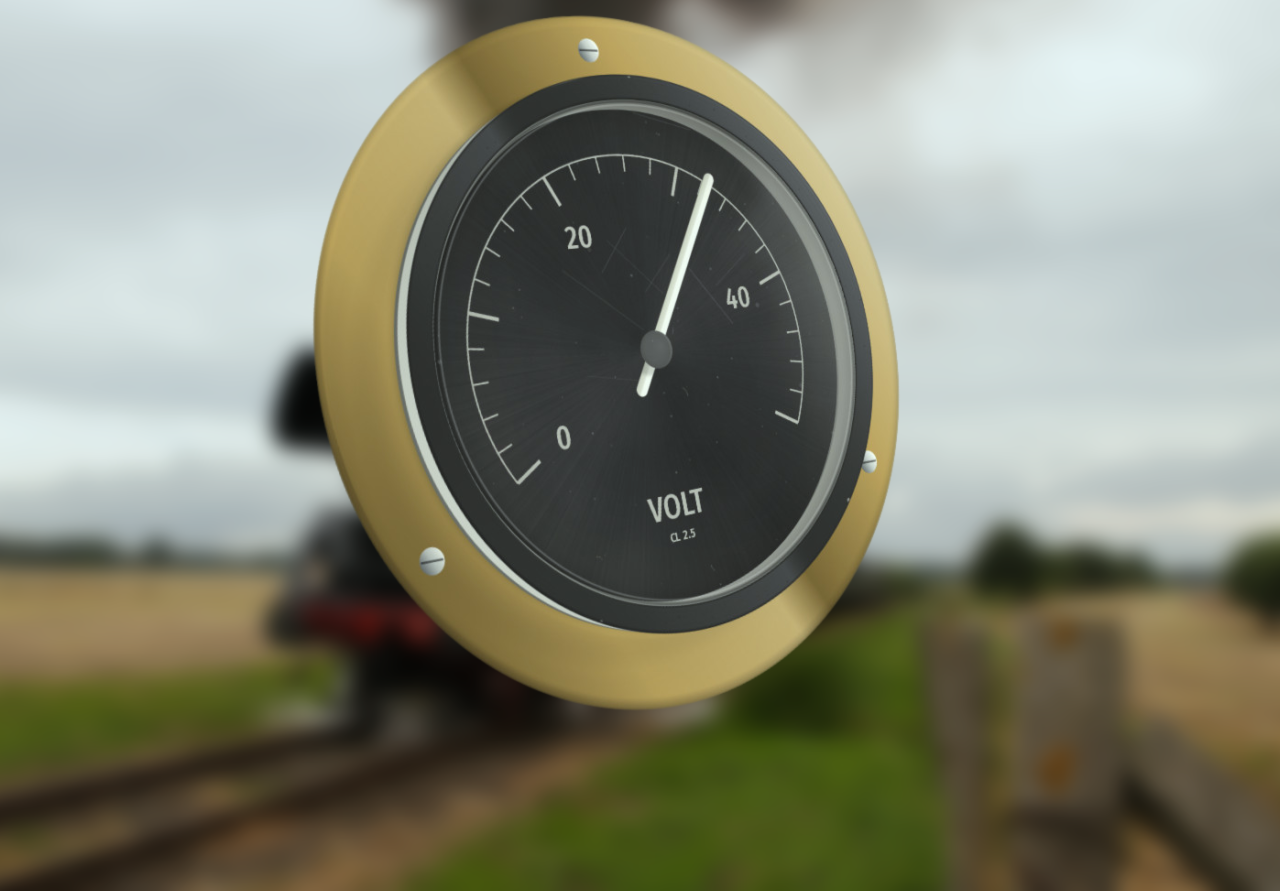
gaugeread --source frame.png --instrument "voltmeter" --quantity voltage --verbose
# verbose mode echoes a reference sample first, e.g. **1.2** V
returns **32** V
